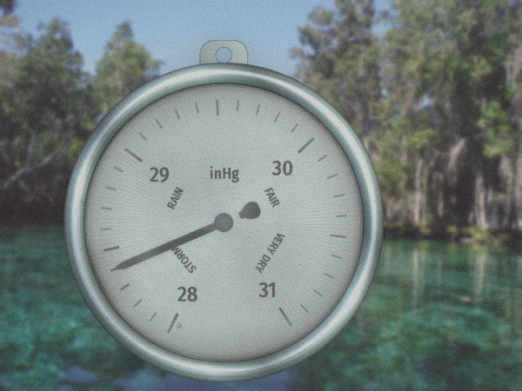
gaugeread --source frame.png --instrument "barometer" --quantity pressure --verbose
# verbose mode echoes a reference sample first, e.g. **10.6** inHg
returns **28.4** inHg
